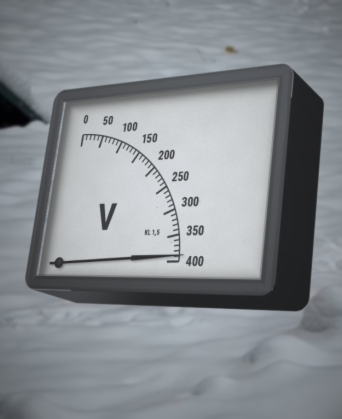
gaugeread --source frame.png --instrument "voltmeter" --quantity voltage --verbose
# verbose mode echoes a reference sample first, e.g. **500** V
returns **390** V
